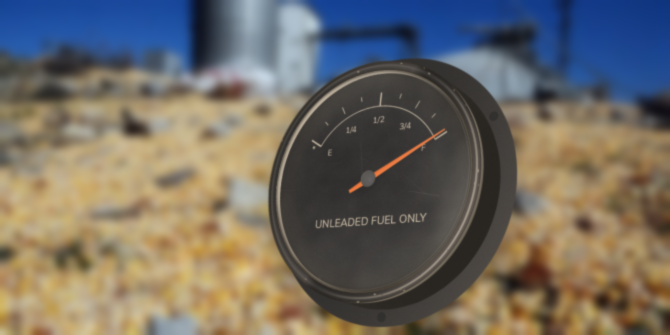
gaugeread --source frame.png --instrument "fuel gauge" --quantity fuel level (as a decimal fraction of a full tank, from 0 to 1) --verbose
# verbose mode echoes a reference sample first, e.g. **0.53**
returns **1**
